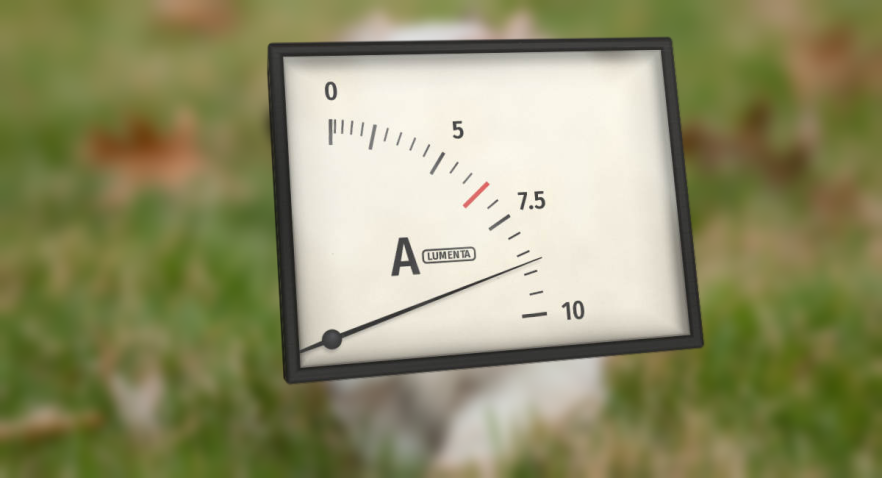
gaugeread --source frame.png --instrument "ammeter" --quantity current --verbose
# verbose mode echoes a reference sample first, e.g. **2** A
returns **8.75** A
